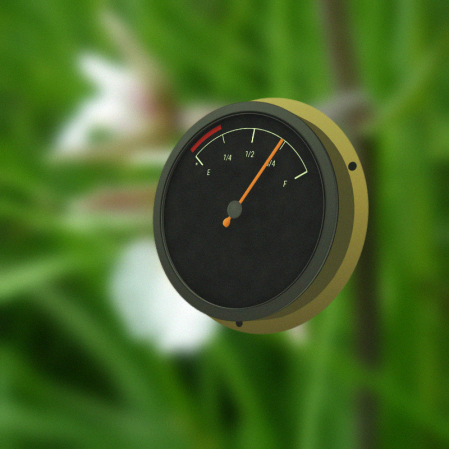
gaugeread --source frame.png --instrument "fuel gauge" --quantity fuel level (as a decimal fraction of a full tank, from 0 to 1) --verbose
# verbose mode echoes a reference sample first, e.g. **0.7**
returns **0.75**
